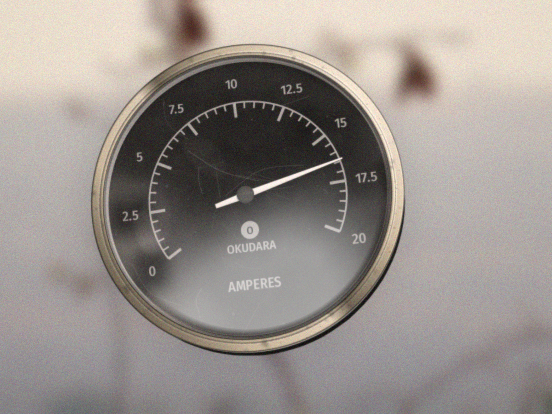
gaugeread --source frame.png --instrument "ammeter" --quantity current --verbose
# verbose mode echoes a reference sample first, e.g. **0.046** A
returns **16.5** A
